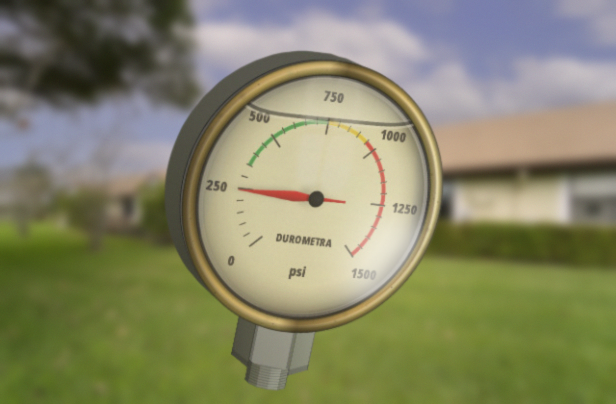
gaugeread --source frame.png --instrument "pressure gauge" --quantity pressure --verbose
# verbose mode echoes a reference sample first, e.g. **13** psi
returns **250** psi
